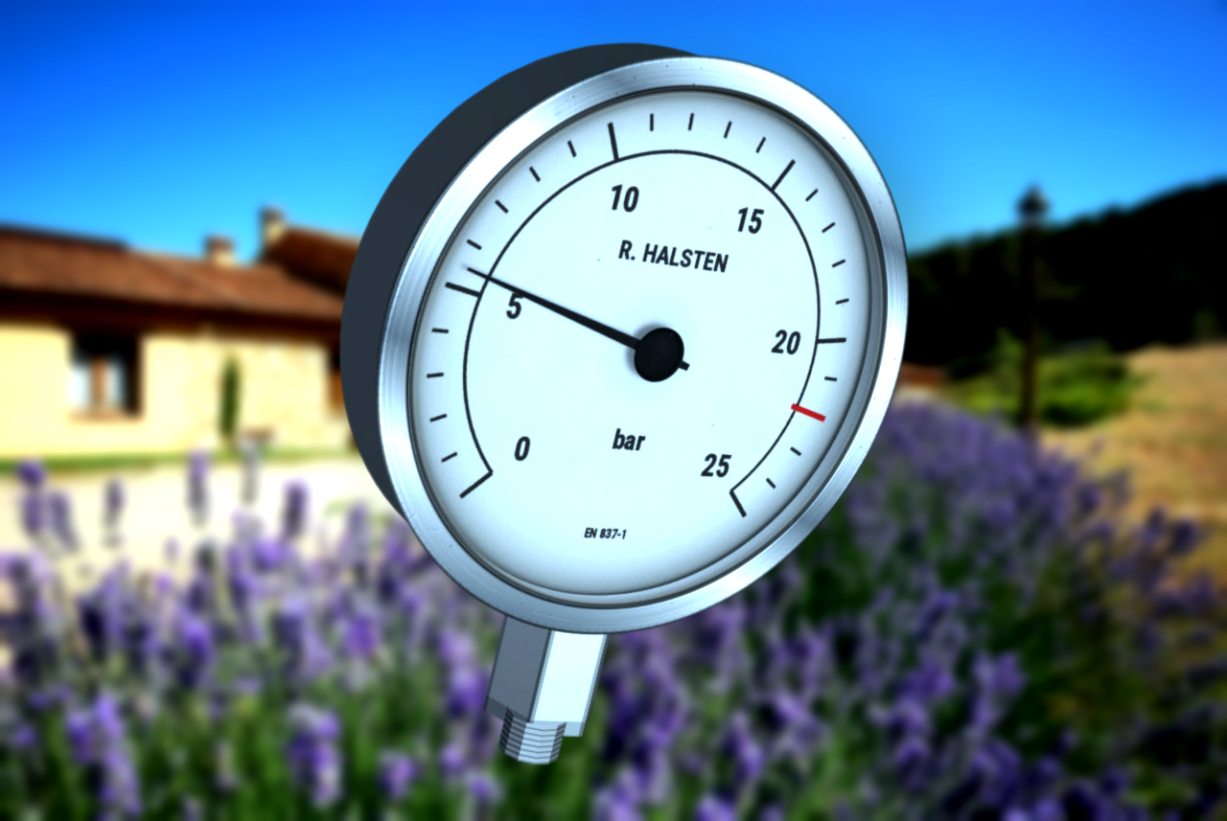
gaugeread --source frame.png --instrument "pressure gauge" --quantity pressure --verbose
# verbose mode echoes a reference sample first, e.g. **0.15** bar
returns **5.5** bar
